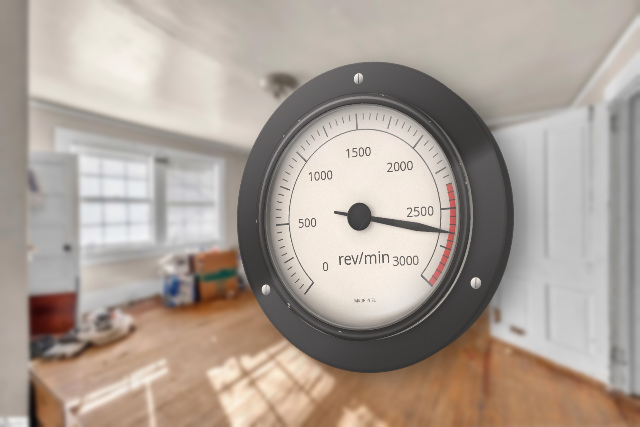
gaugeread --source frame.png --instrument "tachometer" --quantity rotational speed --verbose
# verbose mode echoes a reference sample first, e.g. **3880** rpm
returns **2650** rpm
